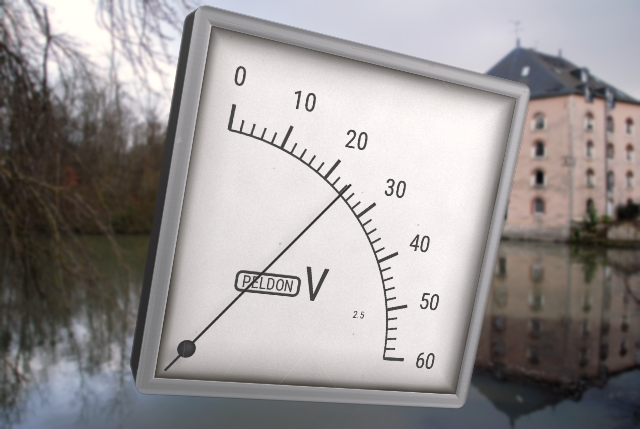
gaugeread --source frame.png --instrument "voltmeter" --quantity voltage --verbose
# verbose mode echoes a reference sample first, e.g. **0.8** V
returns **24** V
